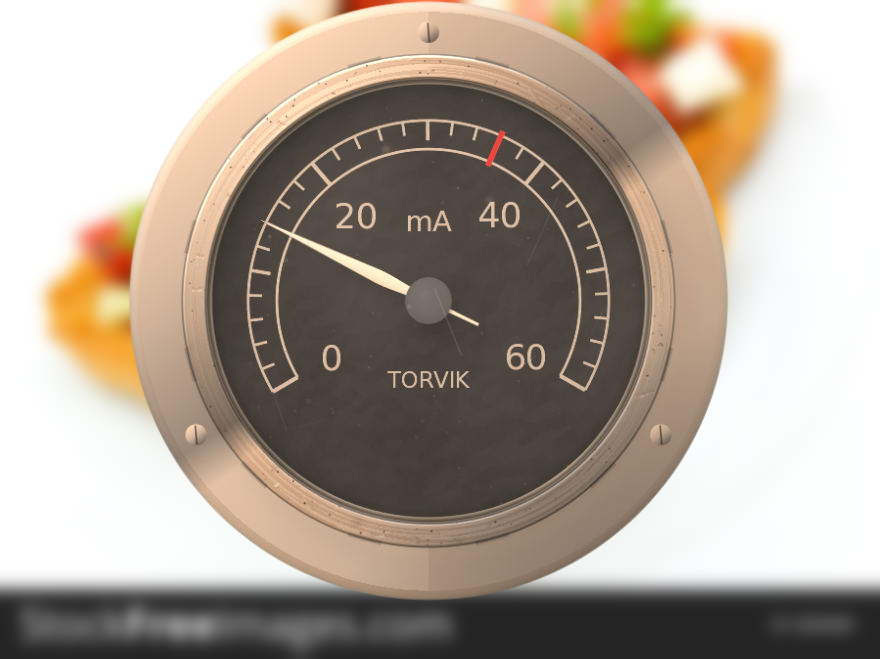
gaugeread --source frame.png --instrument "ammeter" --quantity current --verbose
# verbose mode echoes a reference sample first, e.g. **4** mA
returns **14** mA
